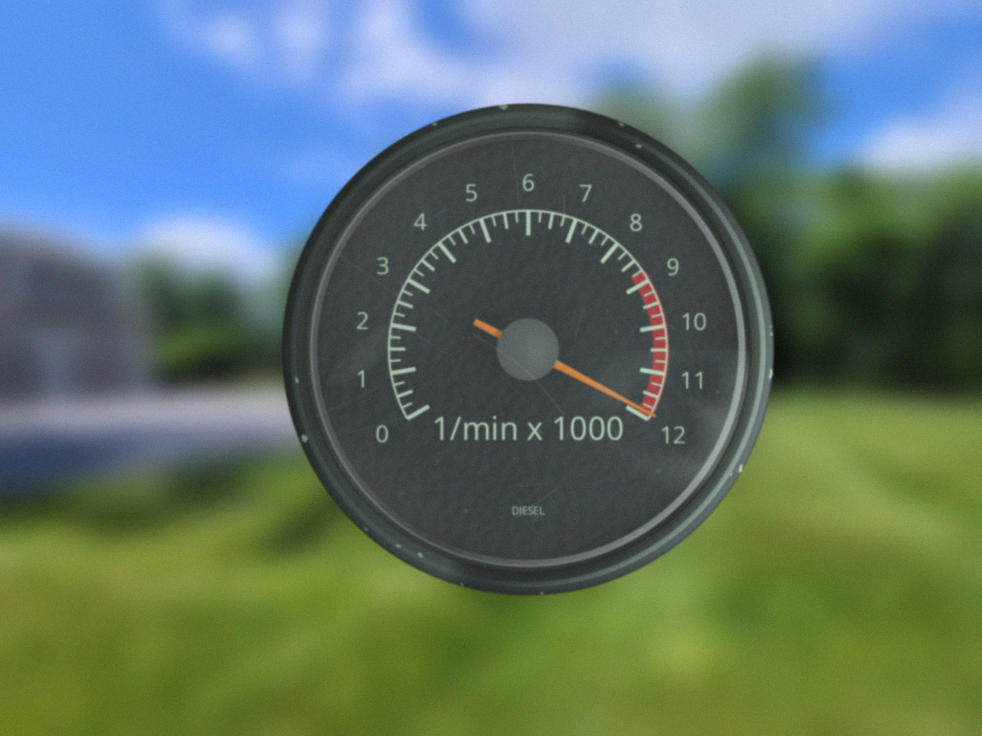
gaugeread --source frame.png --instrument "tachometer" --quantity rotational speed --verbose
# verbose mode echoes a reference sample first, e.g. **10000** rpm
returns **11875** rpm
